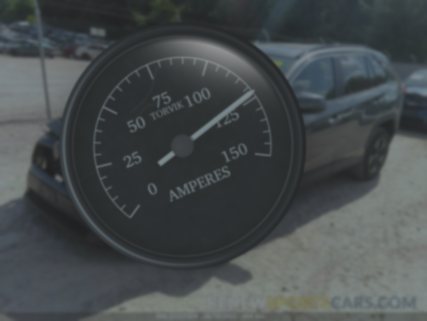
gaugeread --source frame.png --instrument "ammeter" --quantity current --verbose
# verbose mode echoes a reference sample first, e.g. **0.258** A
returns **122.5** A
